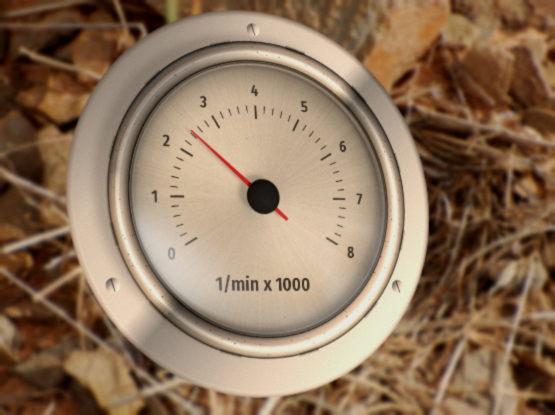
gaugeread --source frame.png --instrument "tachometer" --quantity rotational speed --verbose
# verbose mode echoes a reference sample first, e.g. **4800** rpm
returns **2400** rpm
